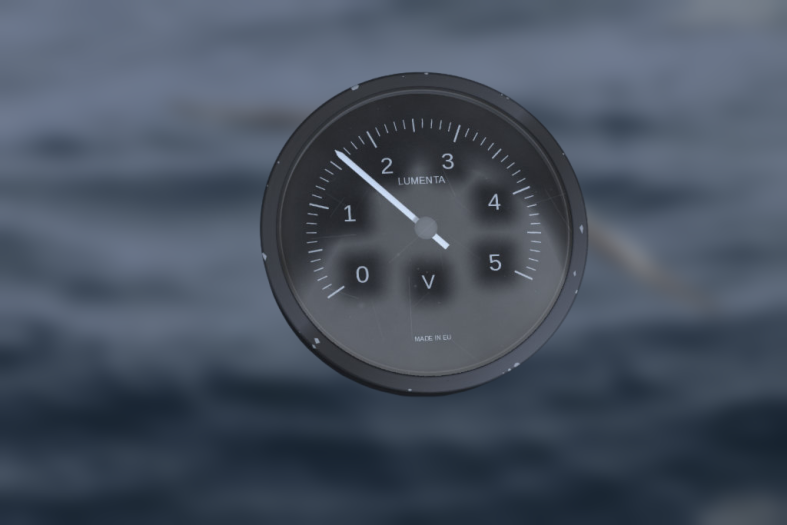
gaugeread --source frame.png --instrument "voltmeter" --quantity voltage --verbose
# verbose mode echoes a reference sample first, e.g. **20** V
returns **1.6** V
